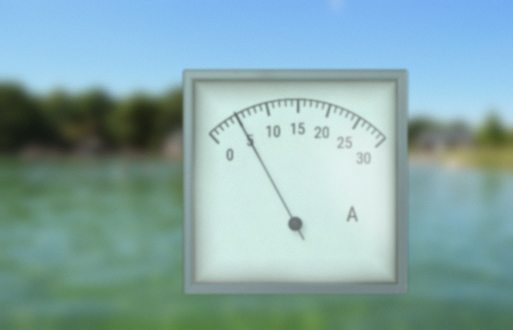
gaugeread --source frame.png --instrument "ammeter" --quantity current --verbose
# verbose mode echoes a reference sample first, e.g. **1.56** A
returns **5** A
